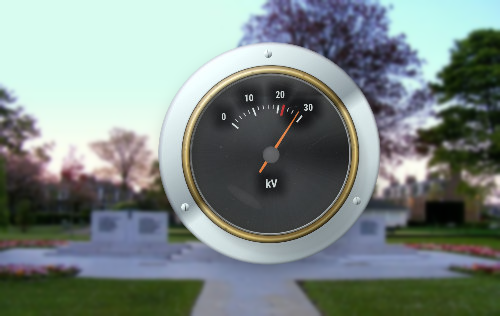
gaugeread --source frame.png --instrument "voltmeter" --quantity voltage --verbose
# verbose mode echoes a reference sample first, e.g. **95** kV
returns **28** kV
